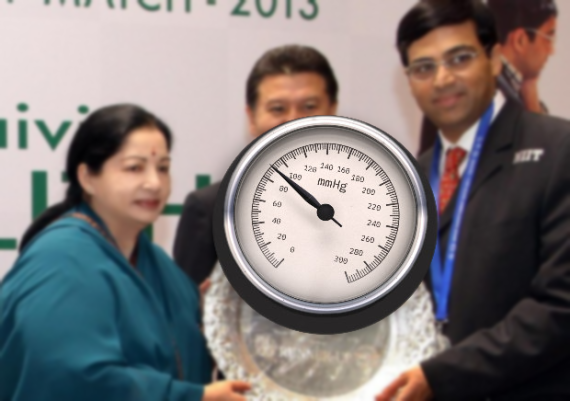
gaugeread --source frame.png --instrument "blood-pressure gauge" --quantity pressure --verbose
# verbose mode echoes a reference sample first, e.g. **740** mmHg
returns **90** mmHg
